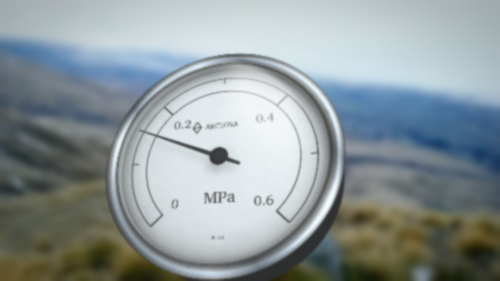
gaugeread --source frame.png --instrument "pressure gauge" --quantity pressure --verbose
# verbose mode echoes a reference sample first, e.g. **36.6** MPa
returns **0.15** MPa
